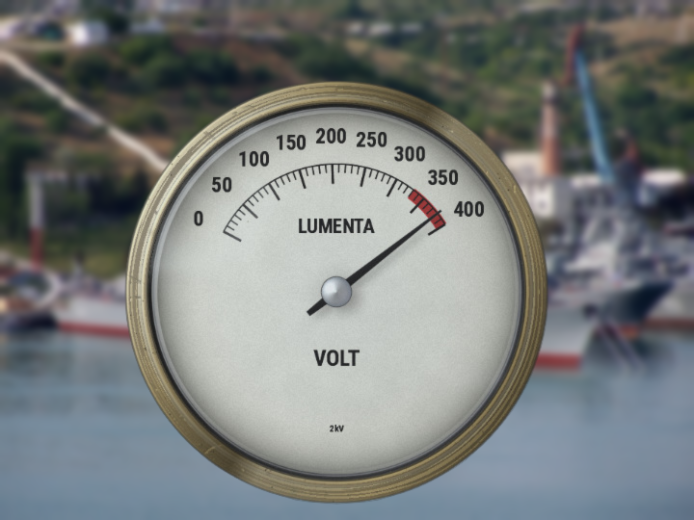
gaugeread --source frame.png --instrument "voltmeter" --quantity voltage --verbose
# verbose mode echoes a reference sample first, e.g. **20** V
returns **380** V
